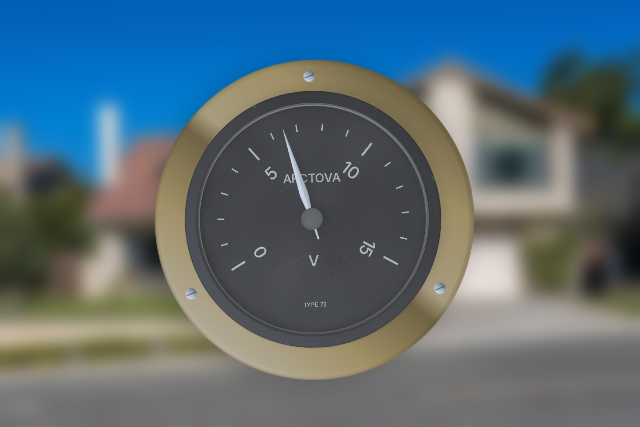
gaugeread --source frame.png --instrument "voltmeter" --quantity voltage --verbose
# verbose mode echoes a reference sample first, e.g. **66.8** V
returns **6.5** V
